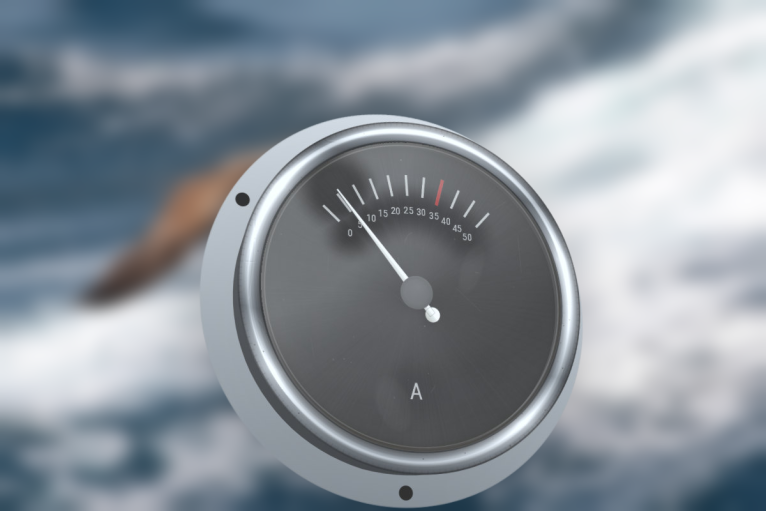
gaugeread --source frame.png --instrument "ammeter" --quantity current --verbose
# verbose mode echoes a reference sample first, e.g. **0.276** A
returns **5** A
